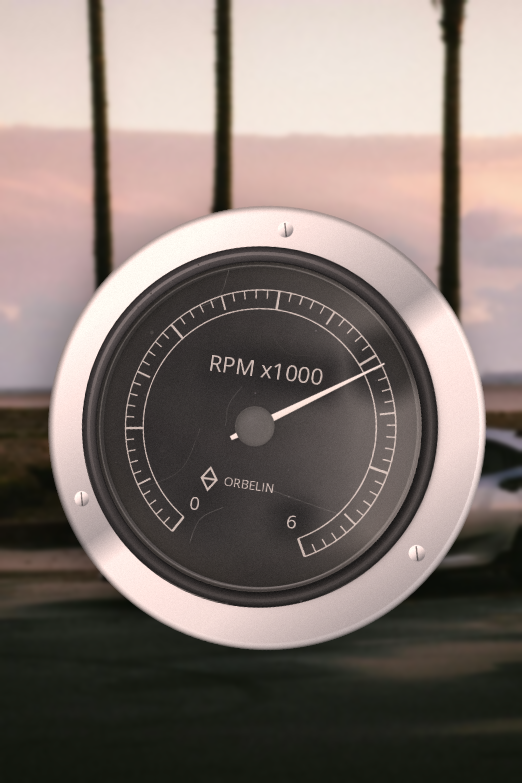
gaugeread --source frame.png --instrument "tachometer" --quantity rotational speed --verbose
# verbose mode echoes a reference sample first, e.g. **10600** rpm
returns **4100** rpm
